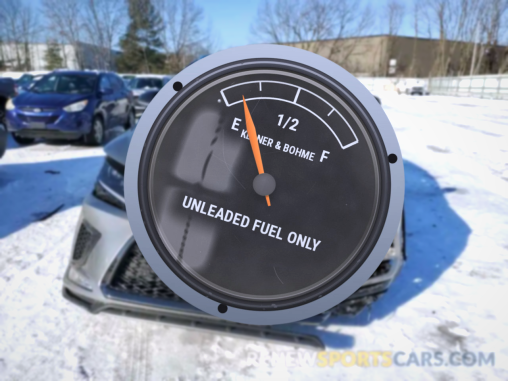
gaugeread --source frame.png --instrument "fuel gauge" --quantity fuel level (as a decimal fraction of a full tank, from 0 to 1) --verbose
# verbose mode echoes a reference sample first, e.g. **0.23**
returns **0.125**
